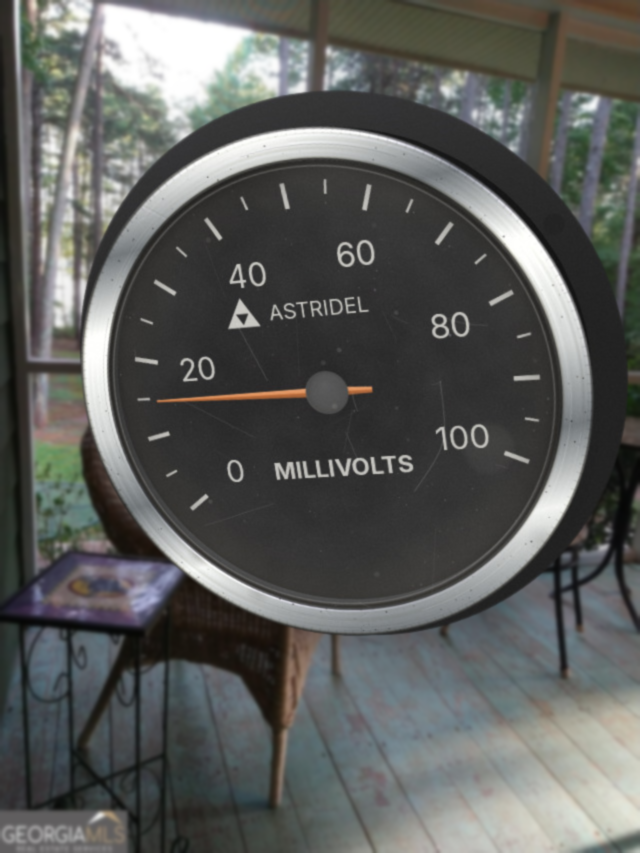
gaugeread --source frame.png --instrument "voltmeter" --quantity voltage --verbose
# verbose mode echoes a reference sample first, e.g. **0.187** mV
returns **15** mV
